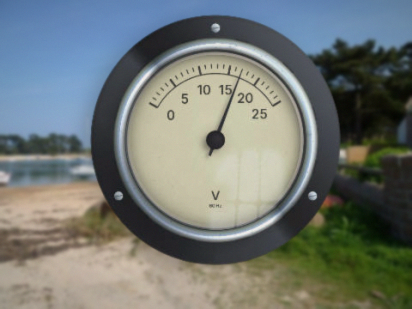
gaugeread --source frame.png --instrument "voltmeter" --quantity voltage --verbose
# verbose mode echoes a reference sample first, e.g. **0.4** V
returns **17** V
